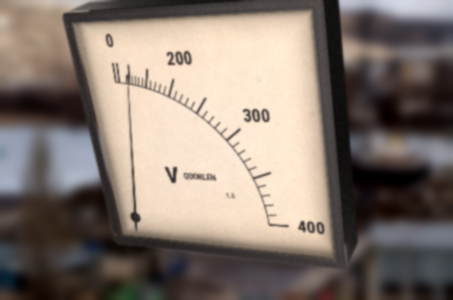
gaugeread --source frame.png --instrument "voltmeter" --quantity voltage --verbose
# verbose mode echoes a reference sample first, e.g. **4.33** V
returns **100** V
